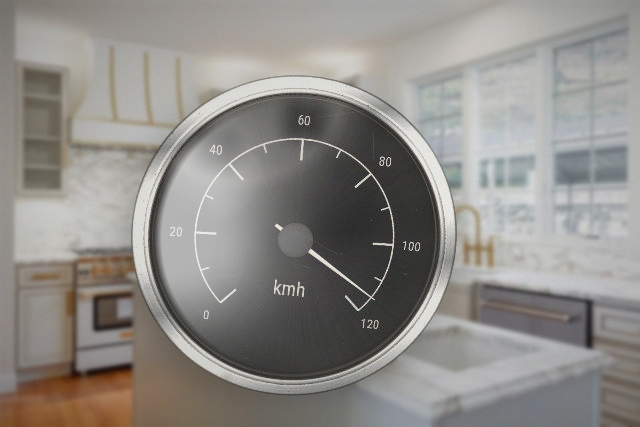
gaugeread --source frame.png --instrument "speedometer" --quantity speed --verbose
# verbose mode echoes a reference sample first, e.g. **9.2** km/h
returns **115** km/h
